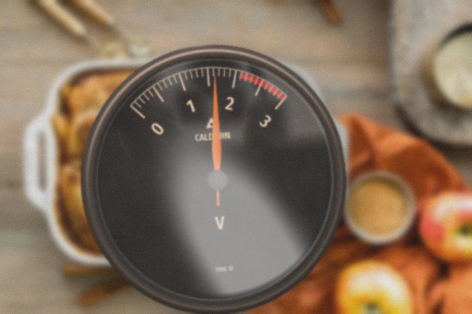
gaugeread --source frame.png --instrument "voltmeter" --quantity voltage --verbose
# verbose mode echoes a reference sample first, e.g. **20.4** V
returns **1.6** V
